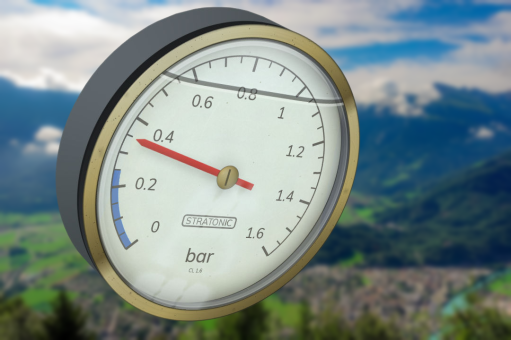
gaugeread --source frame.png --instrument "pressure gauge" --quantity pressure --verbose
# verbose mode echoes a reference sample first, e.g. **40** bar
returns **0.35** bar
